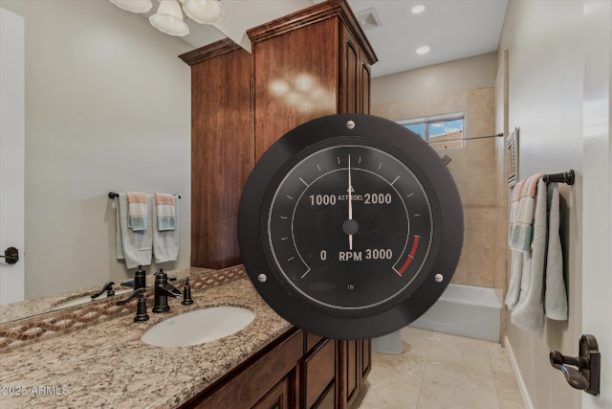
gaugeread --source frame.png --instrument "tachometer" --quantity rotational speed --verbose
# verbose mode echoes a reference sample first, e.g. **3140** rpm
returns **1500** rpm
